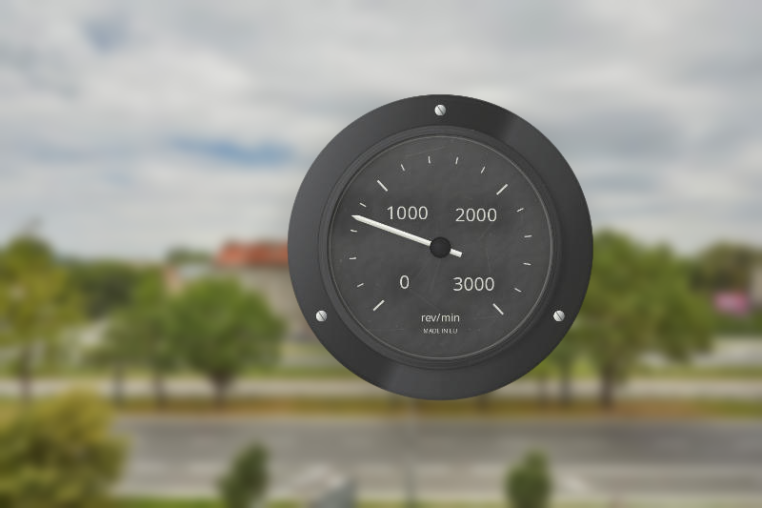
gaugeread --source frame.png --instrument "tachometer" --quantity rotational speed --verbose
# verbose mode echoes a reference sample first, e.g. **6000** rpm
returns **700** rpm
